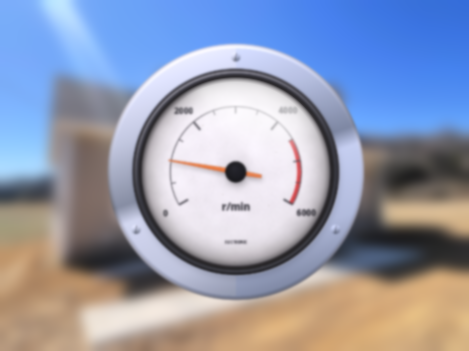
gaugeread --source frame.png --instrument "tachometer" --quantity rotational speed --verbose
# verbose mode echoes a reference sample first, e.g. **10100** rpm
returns **1000** rpm
